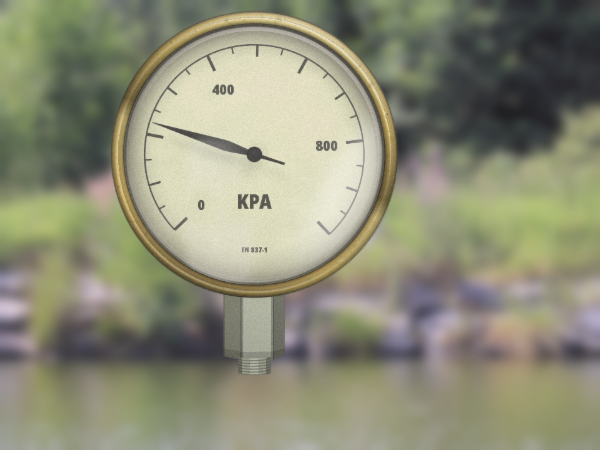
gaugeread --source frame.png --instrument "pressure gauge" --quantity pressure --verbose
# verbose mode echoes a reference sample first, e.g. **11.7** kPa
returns **225** kPa
